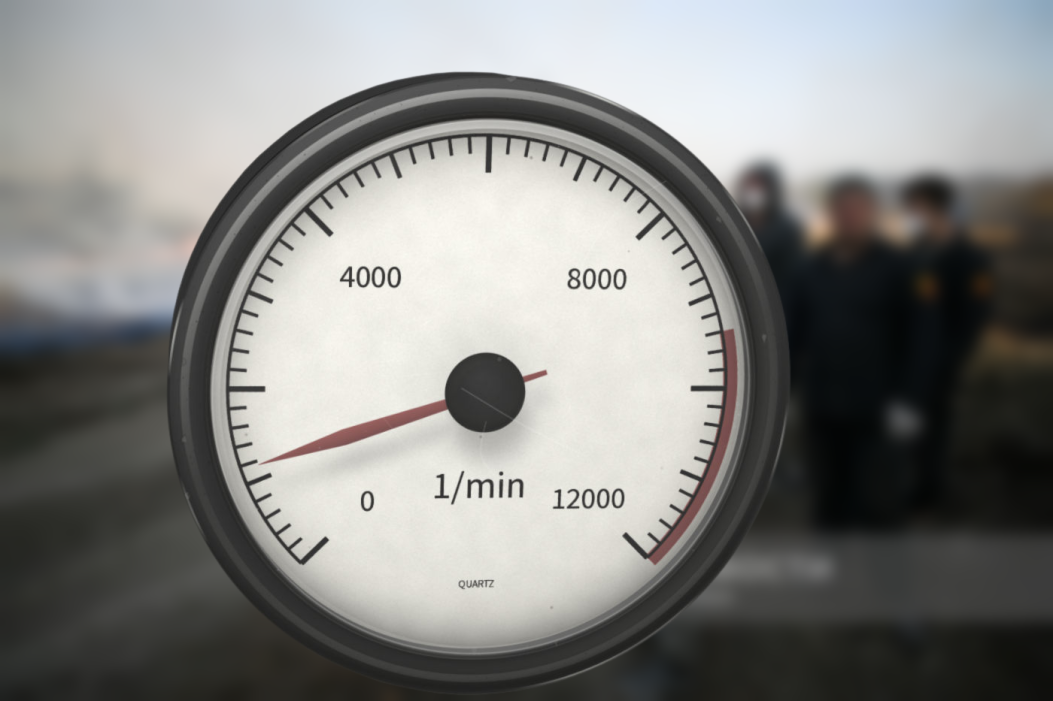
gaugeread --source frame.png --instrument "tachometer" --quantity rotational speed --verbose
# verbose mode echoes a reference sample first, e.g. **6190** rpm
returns **1200** rpm
